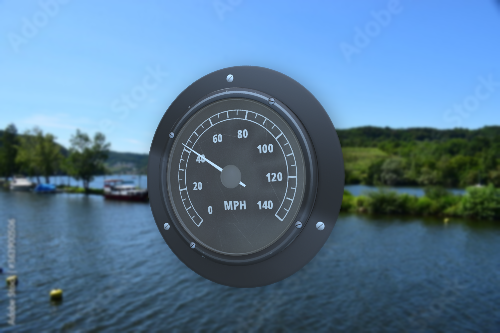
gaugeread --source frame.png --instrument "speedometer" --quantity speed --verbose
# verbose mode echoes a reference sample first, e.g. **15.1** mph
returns **42.5** mph
